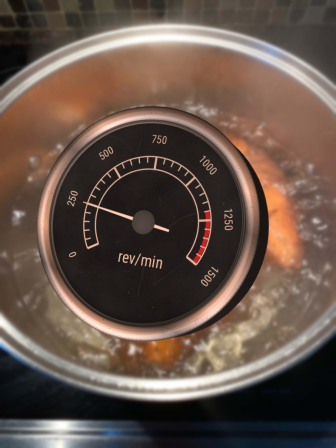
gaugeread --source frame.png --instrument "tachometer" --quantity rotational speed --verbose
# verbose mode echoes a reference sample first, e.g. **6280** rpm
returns **250** rpm
